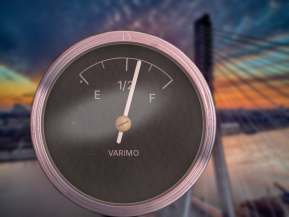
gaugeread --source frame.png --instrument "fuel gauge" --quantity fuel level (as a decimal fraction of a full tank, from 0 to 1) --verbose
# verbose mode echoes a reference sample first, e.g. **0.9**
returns **0.625**
